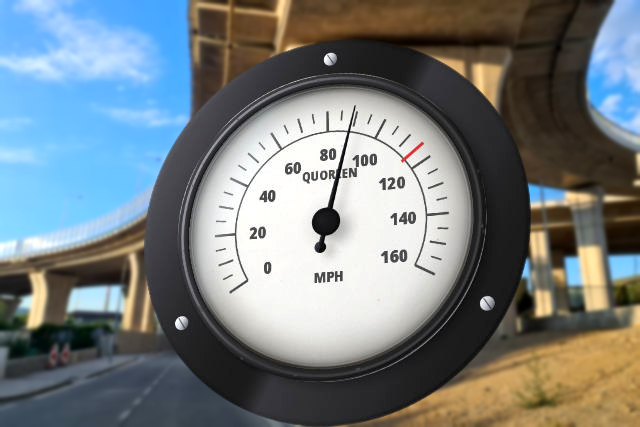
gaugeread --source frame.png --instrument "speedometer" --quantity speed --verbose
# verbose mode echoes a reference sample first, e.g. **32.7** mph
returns **90** mph
